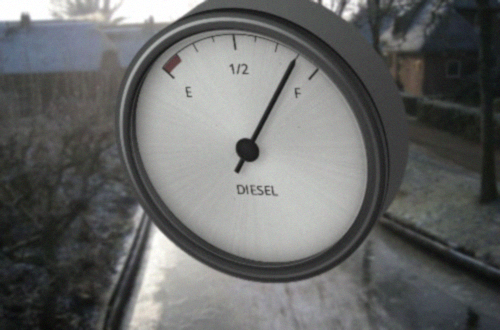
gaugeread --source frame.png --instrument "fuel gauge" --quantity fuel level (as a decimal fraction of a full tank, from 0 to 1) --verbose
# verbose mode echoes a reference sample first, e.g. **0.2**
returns **0.875**
